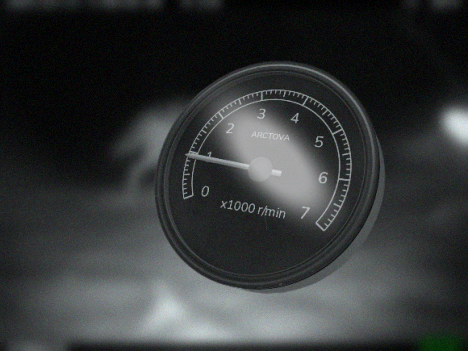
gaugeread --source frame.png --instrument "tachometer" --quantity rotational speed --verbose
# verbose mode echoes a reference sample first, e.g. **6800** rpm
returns **900** rpm
